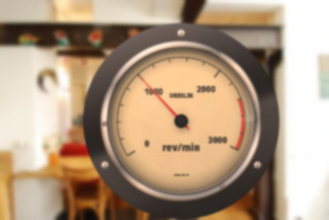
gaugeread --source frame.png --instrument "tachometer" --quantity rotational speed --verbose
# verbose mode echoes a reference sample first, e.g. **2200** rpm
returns **1000** rpm
